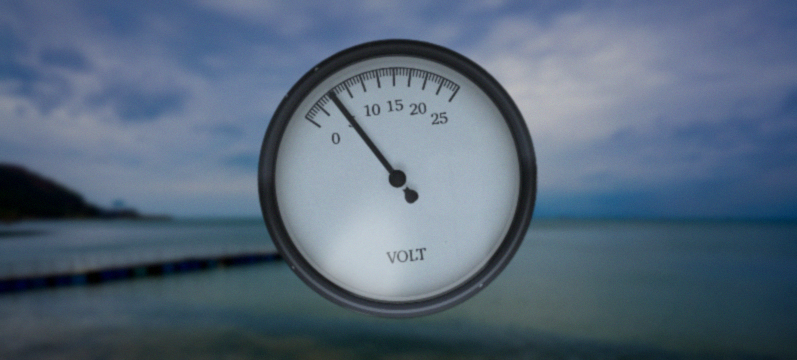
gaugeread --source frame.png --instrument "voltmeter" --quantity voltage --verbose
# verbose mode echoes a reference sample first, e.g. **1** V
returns **5** V
